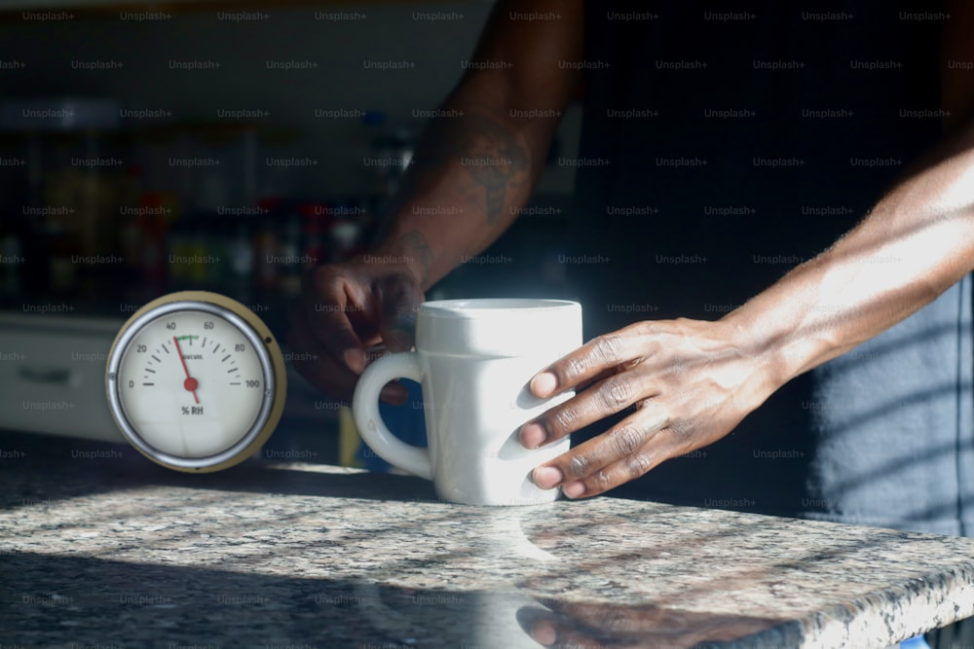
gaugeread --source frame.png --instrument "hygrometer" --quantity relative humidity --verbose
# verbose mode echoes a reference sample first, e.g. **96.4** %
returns **40** %
